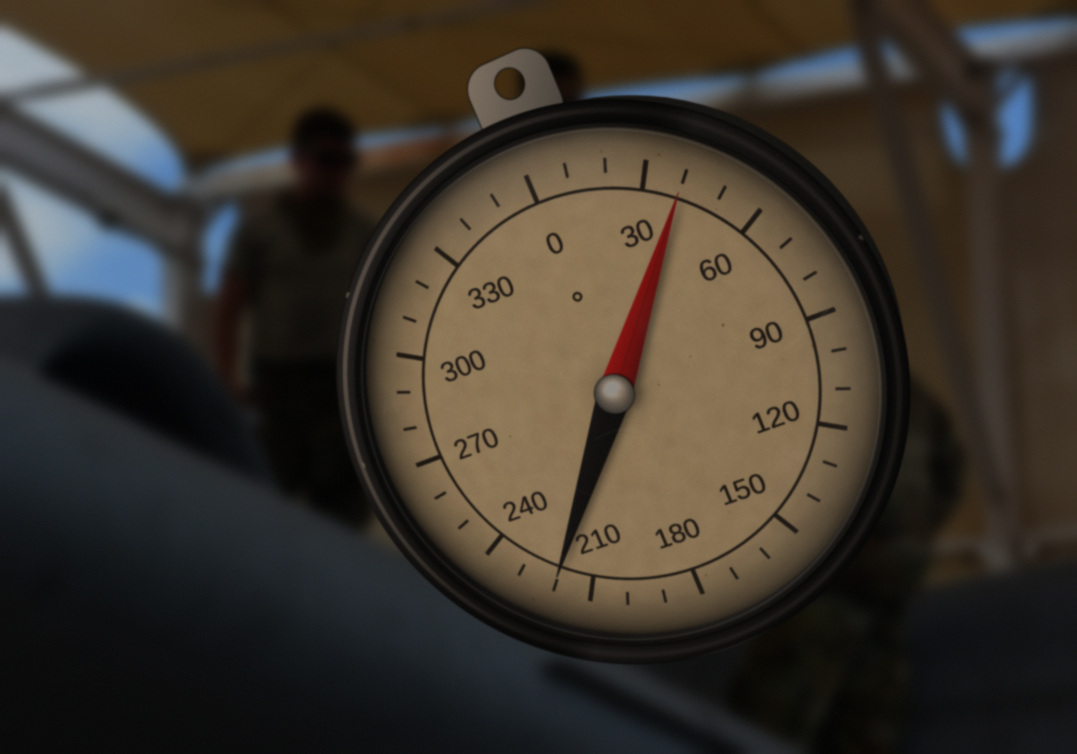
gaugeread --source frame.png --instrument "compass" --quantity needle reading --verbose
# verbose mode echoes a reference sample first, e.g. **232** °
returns **40** °
